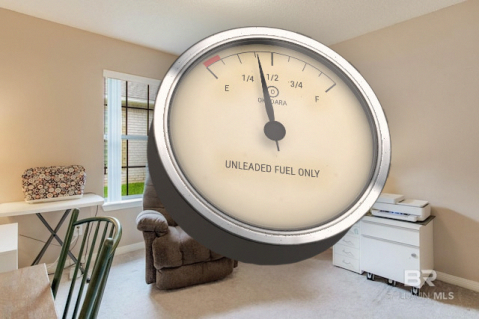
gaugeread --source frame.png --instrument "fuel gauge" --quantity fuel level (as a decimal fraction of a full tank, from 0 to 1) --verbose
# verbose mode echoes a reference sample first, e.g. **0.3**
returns **0.375**
